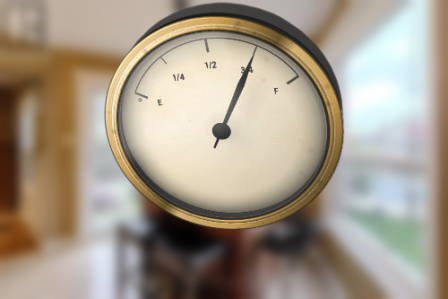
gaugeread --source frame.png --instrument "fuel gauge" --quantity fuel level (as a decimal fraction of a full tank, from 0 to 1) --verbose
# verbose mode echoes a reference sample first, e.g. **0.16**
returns **0.75**
